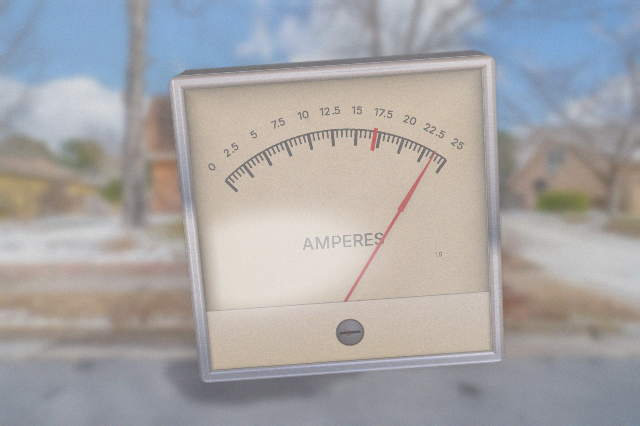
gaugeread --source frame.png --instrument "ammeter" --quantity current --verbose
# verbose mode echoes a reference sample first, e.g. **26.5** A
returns **23.5** A
